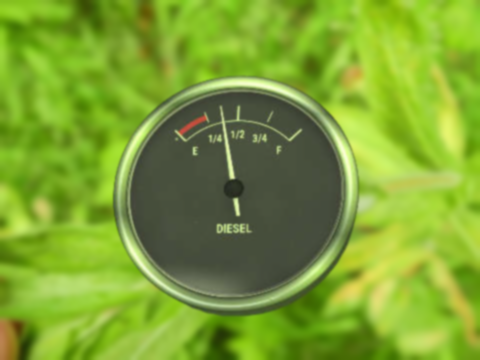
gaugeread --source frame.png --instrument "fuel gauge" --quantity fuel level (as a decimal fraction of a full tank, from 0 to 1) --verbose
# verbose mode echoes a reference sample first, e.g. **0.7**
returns **0.375**
